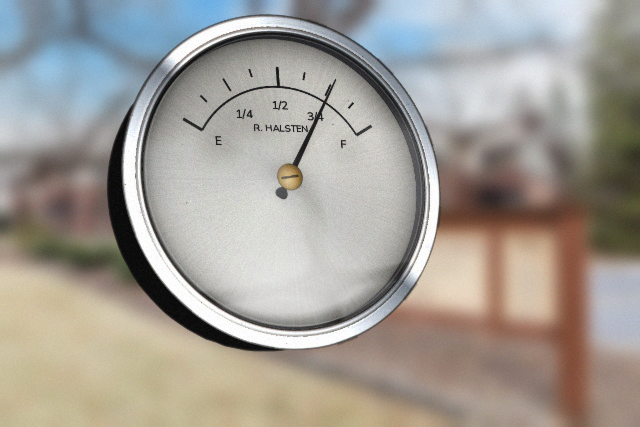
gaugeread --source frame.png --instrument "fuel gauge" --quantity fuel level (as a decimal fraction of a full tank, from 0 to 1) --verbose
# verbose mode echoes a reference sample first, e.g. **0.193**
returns **0.75**
